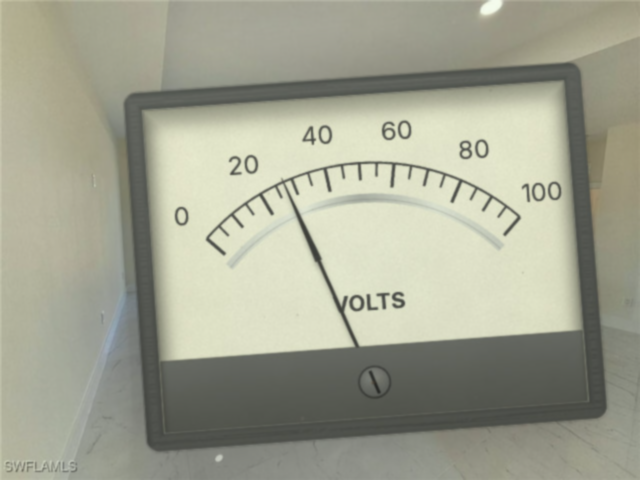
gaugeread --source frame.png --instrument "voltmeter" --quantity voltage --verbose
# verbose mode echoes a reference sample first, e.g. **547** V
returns **27.5** V
